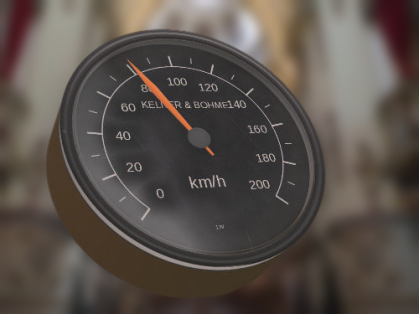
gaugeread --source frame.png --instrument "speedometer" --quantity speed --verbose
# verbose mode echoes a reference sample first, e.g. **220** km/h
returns **80** km/h
